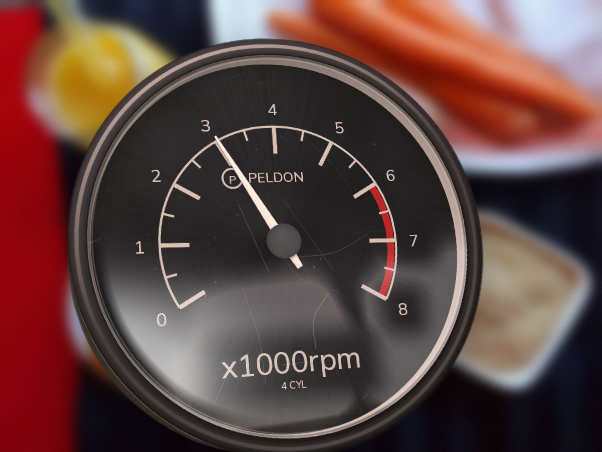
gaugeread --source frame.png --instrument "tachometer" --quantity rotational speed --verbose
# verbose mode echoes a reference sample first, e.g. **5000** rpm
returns **3000** rpm
